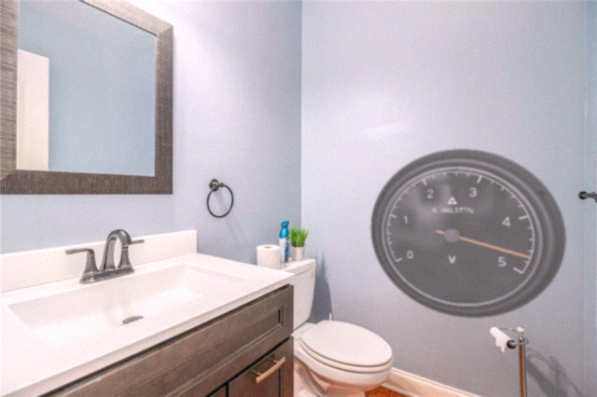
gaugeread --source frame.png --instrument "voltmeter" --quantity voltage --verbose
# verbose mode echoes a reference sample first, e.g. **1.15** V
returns **4.7** V
